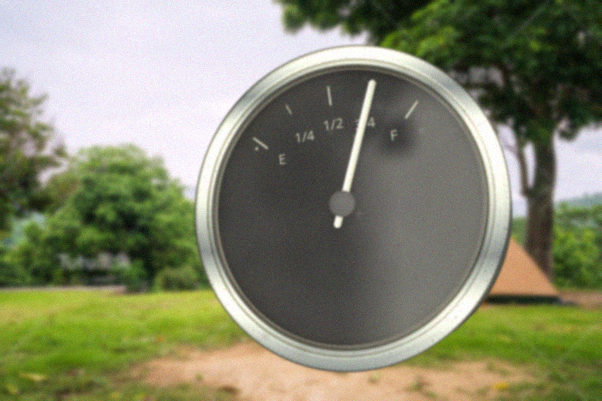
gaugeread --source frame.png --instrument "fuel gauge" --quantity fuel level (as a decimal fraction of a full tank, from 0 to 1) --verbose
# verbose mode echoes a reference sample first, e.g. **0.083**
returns **0.75**
